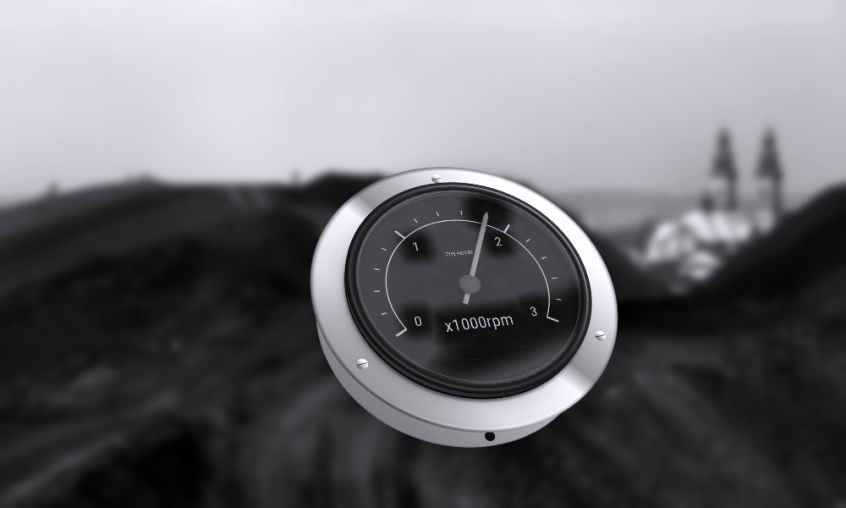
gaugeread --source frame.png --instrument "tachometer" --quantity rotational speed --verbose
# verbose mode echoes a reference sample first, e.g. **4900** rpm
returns **1800** rpm
